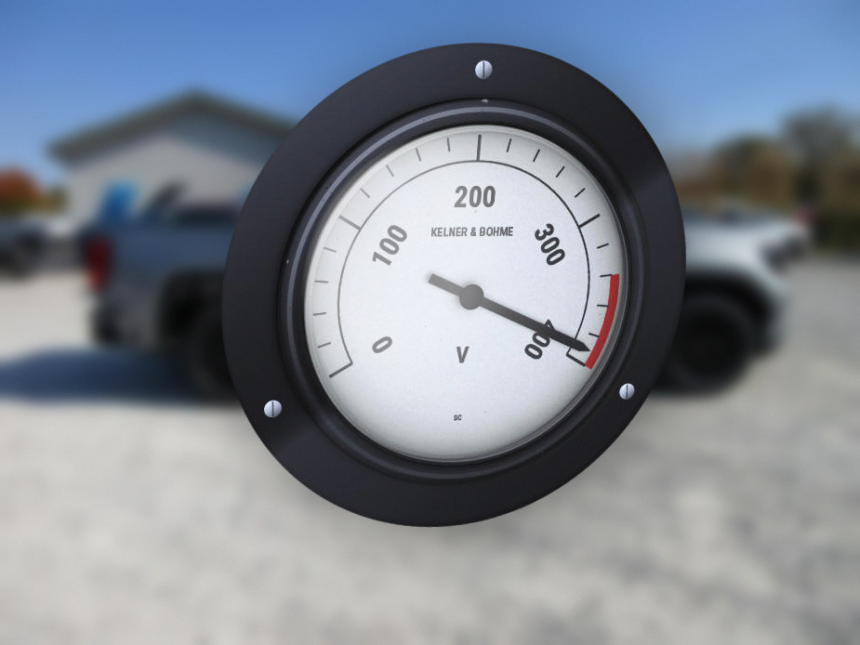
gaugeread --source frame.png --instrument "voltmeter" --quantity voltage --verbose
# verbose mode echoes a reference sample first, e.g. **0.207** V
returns **390** V
